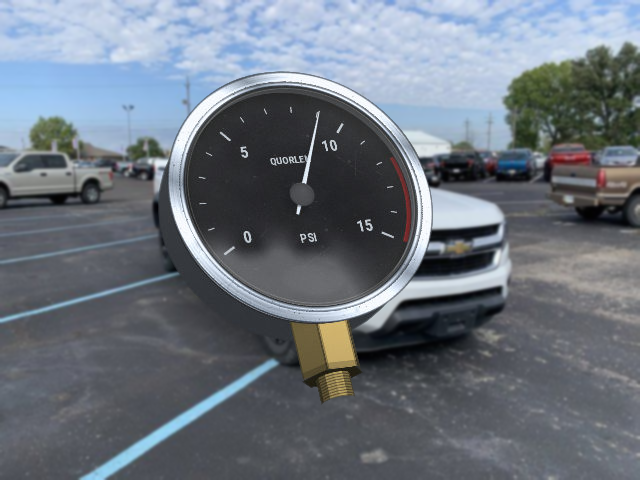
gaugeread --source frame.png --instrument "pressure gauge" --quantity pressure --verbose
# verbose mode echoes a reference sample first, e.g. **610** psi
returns **9** psi
